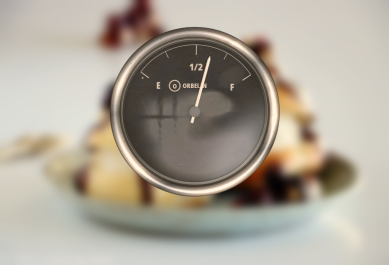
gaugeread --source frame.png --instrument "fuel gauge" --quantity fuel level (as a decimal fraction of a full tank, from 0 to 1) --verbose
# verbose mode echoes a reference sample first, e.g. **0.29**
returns **0.625**
